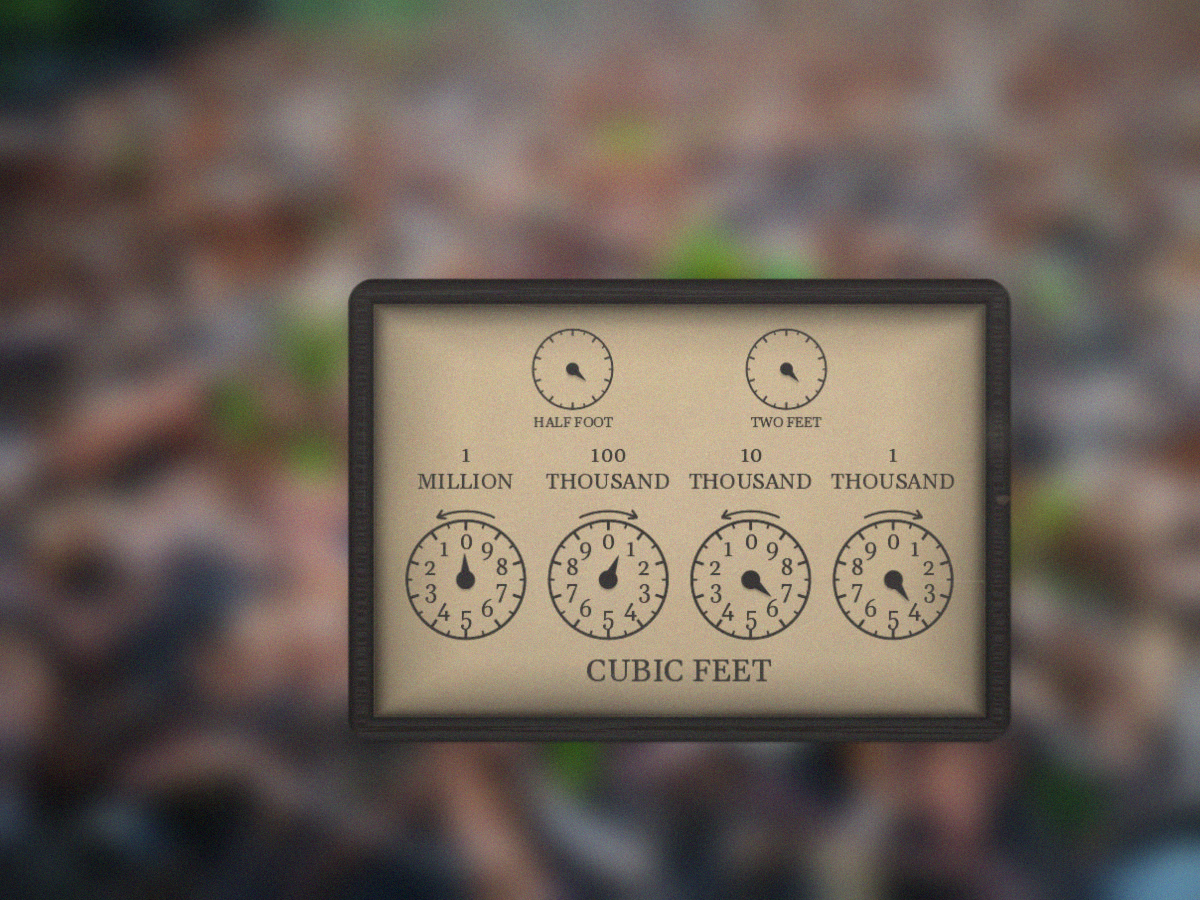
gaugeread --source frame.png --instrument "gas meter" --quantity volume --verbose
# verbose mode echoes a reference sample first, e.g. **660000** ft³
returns **6400** ft³
